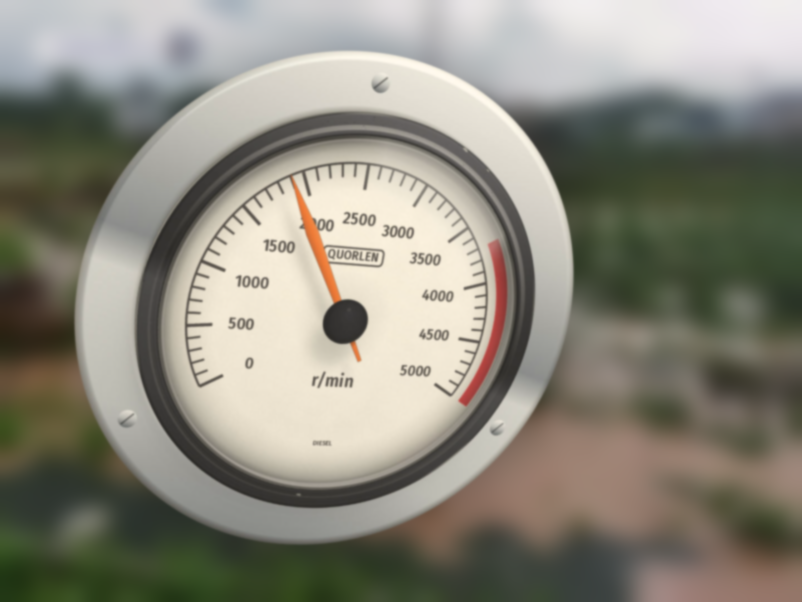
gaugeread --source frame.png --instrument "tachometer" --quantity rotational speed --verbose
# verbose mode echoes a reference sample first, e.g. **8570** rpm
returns **1900** rpm
